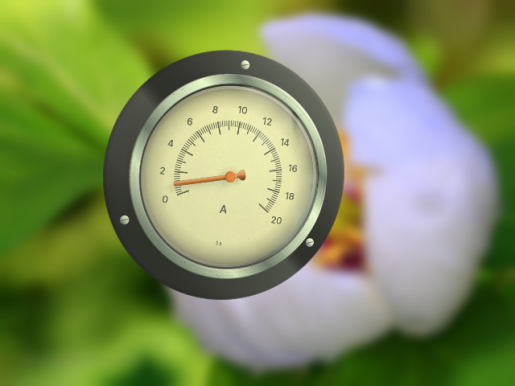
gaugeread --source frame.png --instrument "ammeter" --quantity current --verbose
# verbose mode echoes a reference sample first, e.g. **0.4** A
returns **1** A
